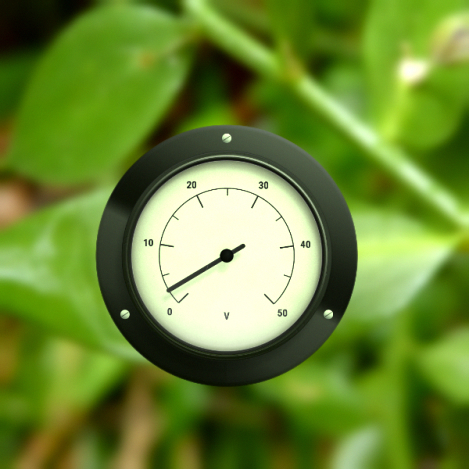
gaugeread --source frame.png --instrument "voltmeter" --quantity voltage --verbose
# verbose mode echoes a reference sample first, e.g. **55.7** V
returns **2.5** V
